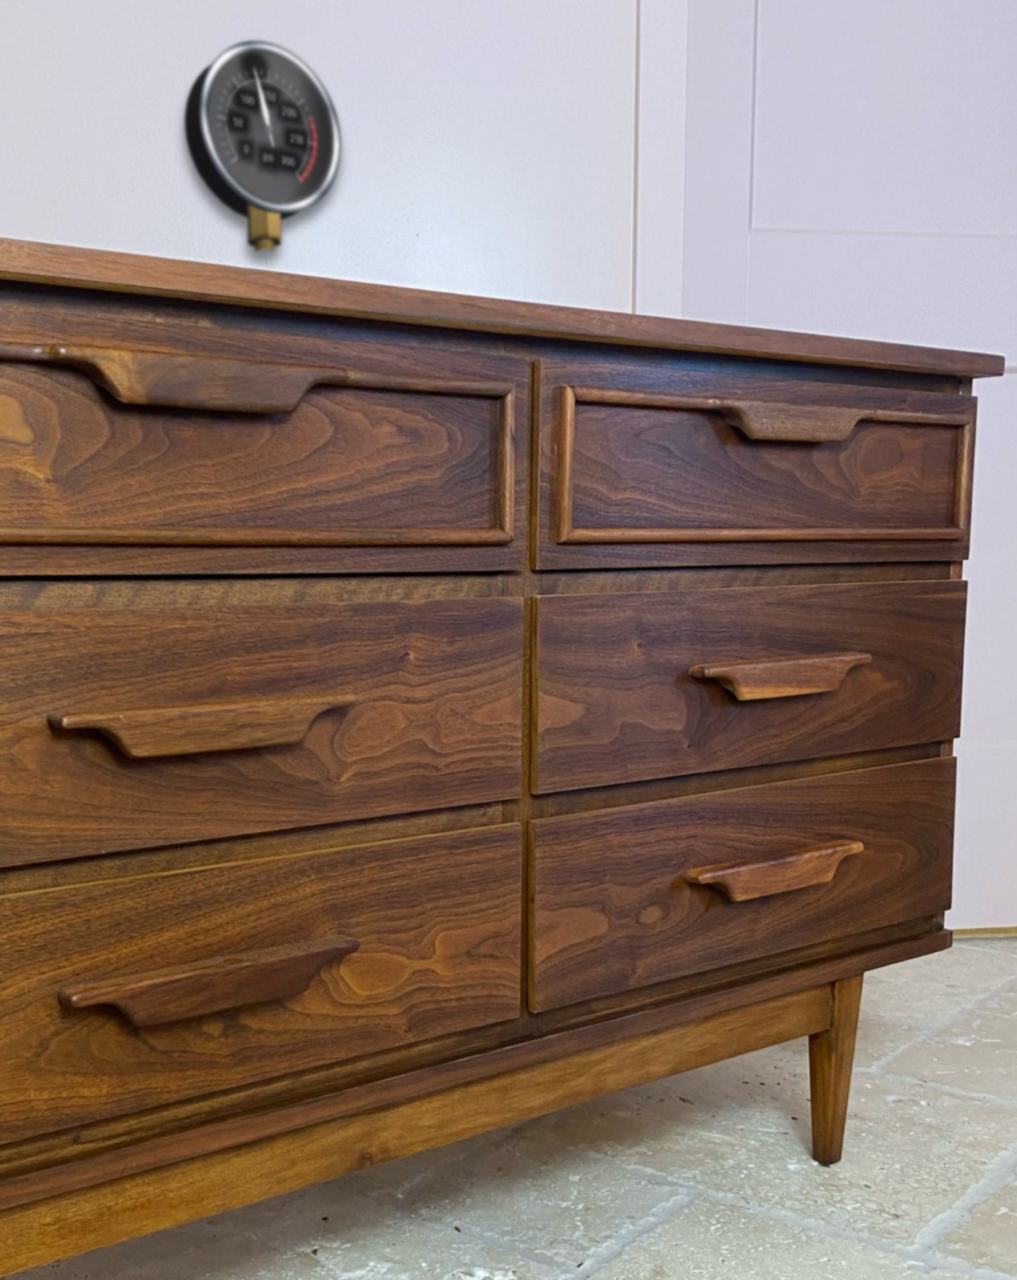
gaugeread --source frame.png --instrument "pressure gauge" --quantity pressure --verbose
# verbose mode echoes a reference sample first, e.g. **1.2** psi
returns **130** psi
